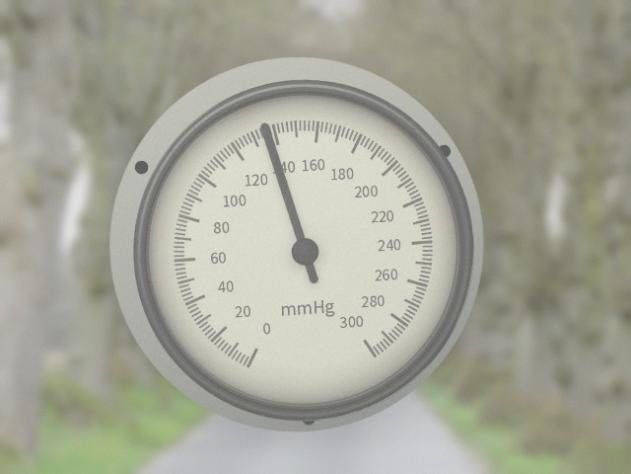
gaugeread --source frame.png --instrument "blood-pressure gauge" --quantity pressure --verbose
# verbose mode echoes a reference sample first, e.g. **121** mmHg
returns **136** mmHg
